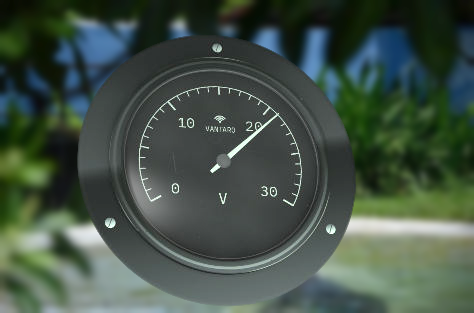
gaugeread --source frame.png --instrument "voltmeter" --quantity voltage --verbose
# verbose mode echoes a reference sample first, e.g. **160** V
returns **21** V
